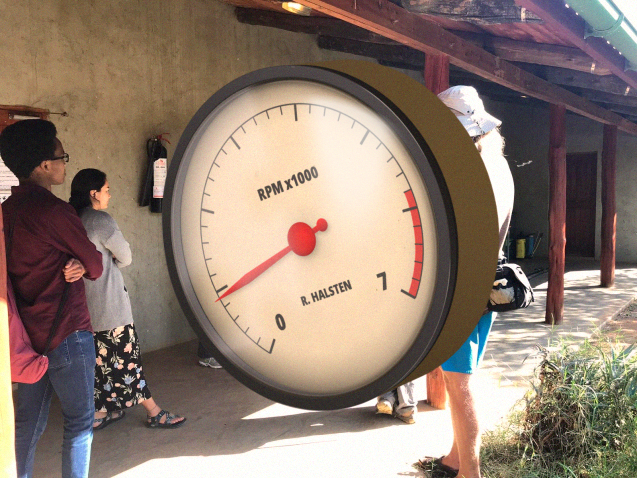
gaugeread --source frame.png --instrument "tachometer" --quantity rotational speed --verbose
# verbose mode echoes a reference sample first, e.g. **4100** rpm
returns **900** rpm
